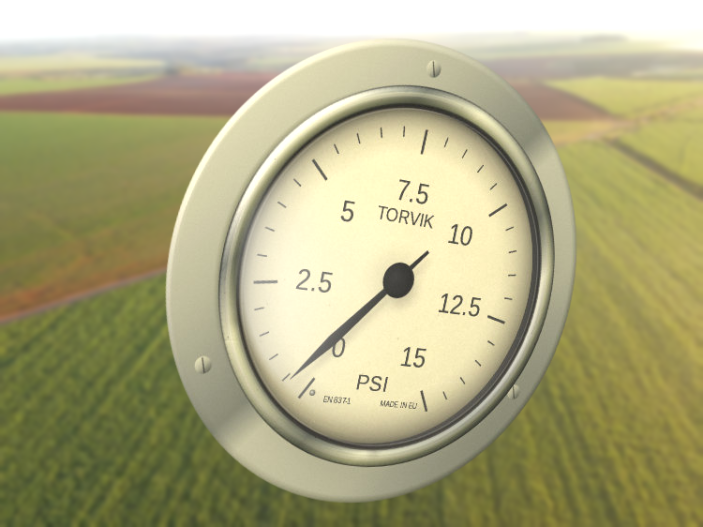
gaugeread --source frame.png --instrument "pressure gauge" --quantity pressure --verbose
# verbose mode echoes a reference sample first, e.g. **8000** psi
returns **0.5** psi
